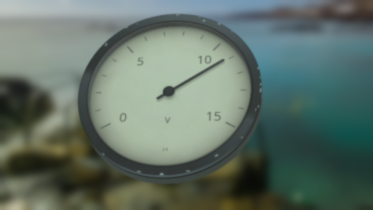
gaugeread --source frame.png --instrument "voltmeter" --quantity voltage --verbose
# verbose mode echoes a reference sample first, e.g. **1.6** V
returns **11** V
